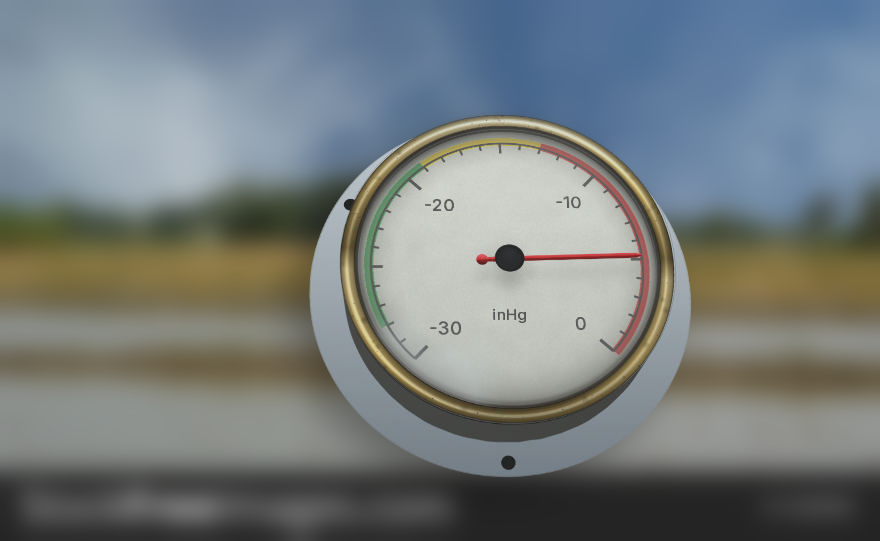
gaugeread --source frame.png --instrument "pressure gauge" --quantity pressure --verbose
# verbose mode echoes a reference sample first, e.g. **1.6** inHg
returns **-5** inHg
